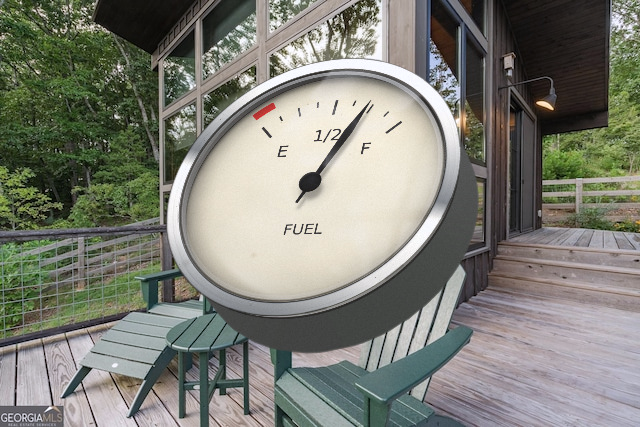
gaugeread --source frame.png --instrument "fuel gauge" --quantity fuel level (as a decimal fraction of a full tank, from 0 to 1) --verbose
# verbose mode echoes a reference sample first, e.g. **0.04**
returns **0.75**
